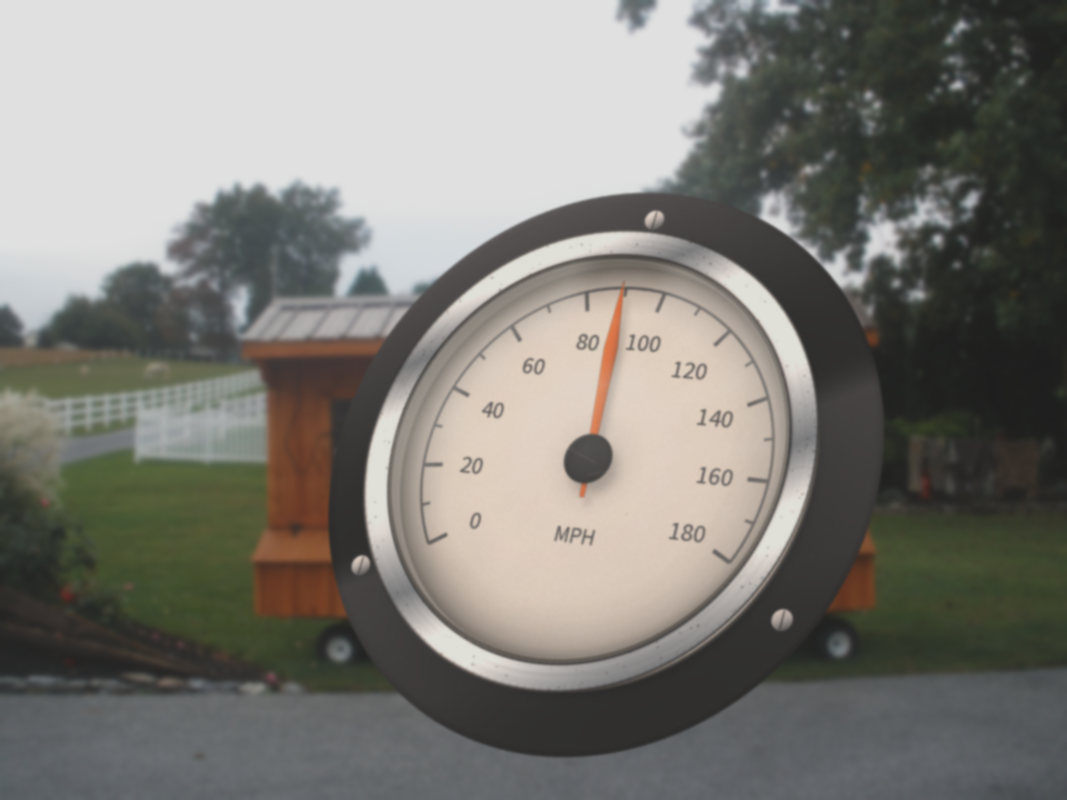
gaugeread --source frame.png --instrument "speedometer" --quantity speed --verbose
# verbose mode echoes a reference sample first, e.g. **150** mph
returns **90** mph
